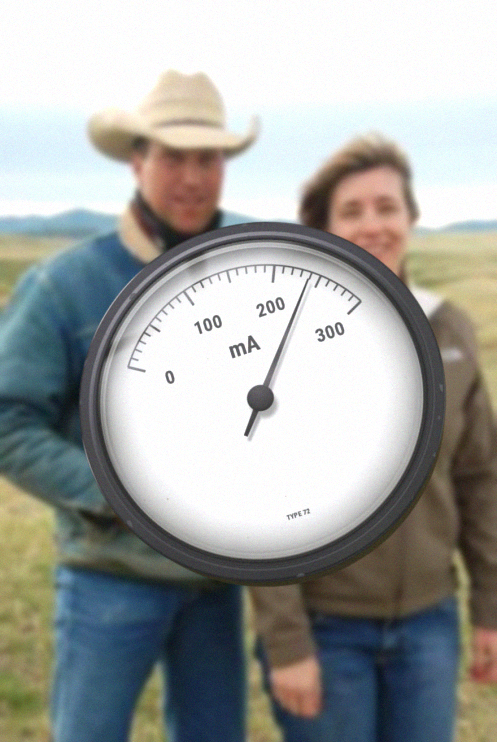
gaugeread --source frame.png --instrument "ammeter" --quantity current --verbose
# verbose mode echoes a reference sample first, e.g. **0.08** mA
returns **240** mA
